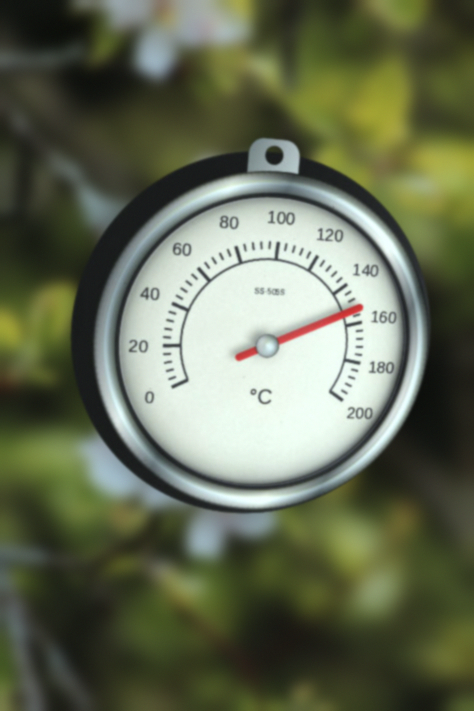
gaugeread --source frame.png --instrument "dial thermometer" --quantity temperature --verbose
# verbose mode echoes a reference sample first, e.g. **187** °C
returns **152** °C
